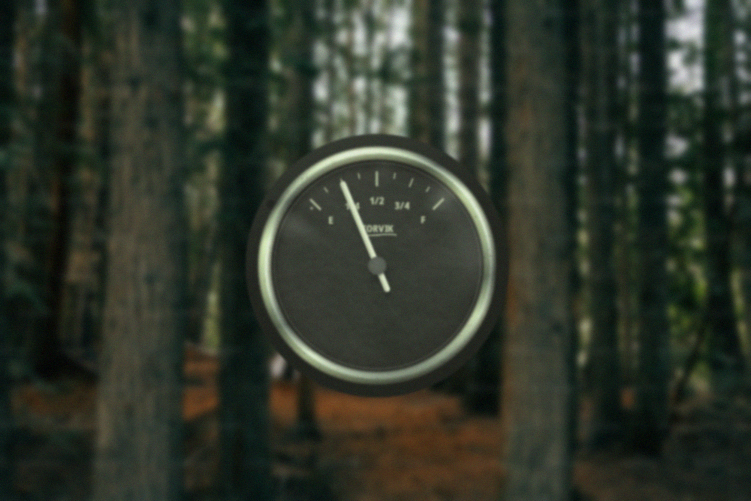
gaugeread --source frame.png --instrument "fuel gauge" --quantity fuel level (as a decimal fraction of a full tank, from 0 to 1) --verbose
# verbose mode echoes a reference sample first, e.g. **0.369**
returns **0.25**
